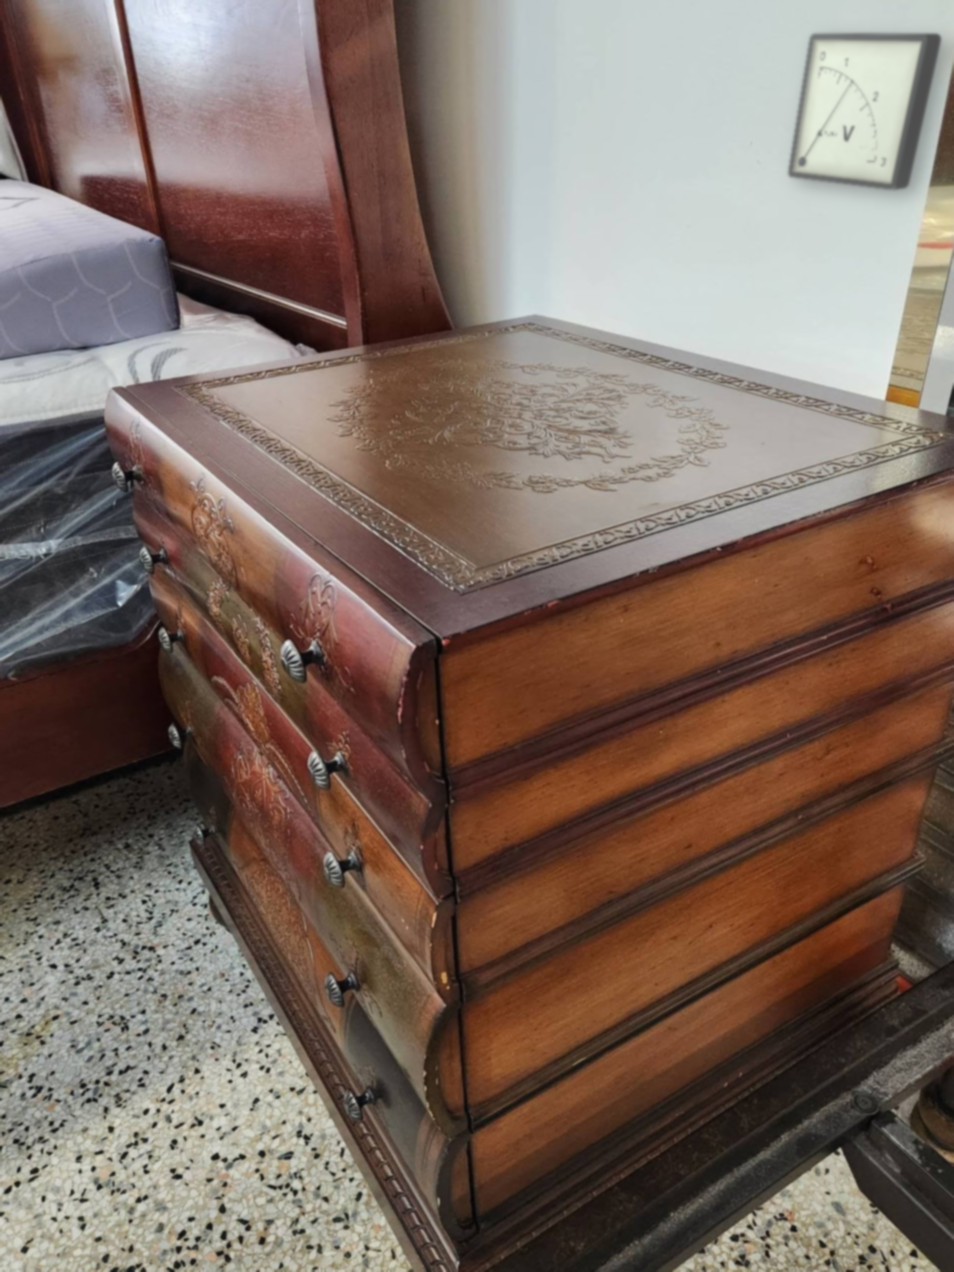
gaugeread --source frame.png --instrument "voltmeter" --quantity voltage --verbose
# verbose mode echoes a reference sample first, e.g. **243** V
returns **1.4** V
